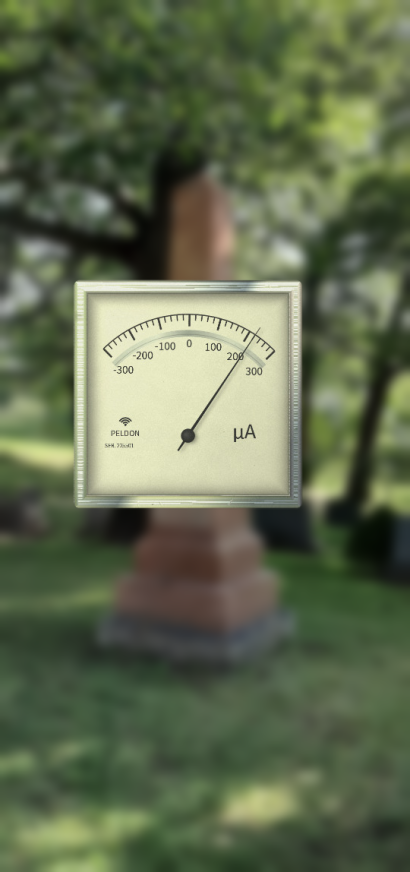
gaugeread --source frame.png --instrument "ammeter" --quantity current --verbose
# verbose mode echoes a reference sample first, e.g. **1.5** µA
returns **220** µA
